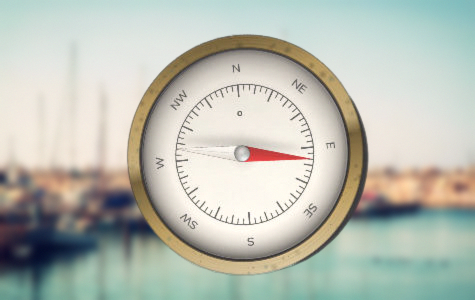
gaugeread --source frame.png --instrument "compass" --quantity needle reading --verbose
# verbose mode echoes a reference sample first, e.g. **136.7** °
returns **100** °
